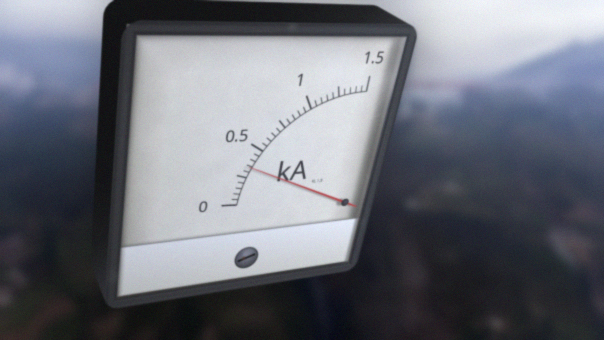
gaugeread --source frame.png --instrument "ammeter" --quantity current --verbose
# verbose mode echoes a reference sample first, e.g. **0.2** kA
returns **0.35** kA
